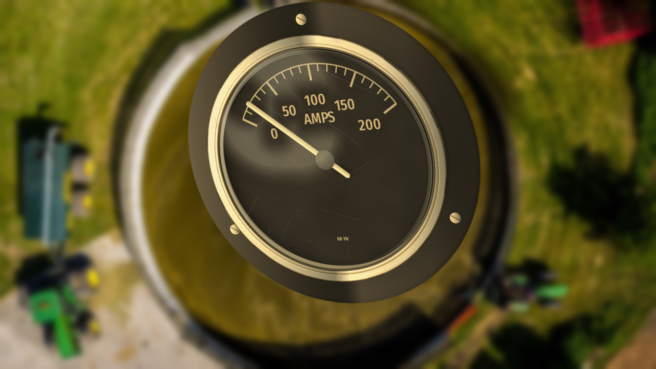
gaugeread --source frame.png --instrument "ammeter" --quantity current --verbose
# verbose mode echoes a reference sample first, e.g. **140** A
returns **20** A
